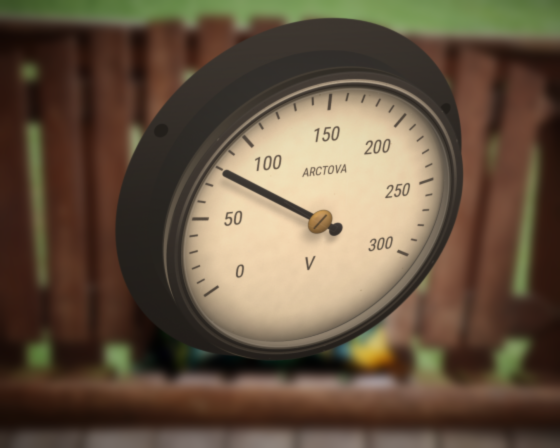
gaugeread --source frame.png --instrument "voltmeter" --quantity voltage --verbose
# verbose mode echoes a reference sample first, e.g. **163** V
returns **80** V
